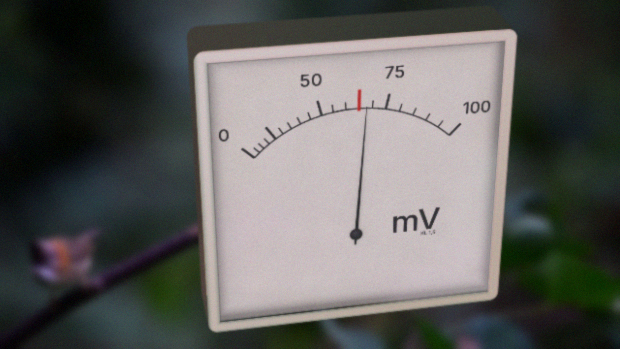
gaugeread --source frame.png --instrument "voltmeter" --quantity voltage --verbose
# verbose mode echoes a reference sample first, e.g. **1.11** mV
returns **67.5** mV
